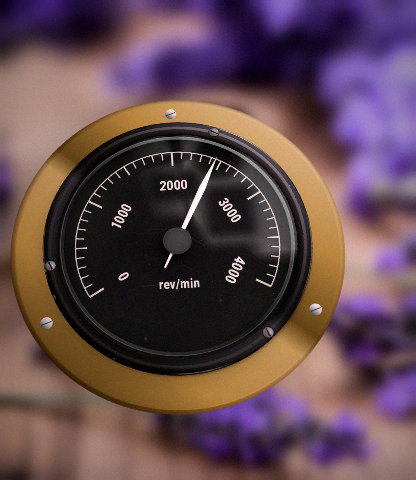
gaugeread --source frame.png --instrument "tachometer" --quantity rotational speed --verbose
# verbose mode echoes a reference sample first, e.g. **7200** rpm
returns **2450** rpm
